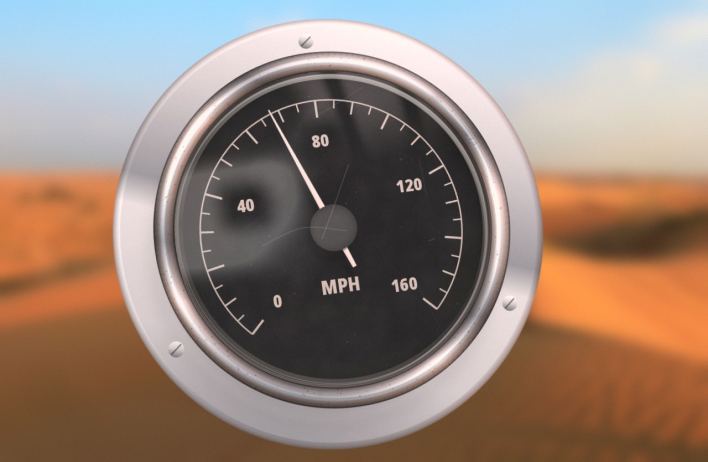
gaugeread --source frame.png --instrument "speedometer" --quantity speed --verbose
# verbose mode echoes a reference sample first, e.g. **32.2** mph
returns **67.5** mph
